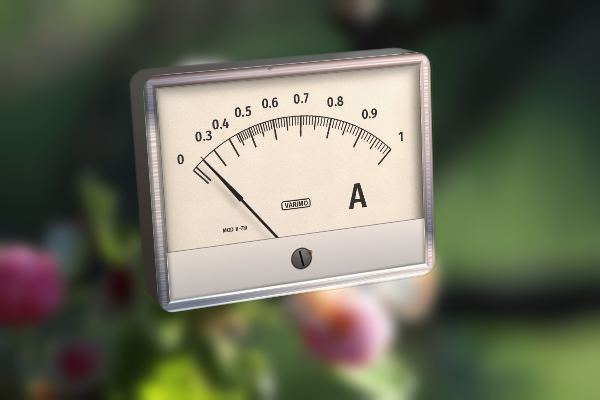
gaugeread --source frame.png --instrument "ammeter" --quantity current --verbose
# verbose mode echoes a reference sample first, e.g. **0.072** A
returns **0.2** A
